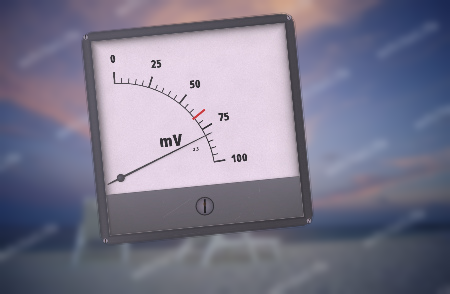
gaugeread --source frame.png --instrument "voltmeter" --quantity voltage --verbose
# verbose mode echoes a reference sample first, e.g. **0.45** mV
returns **80** mV
